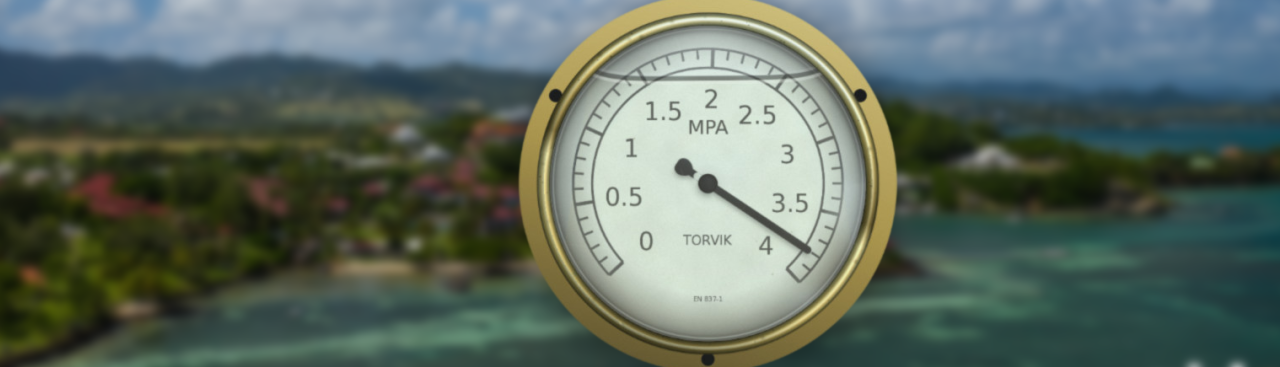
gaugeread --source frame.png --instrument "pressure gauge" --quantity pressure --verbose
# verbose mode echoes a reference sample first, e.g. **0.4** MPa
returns **3.8** MPa
